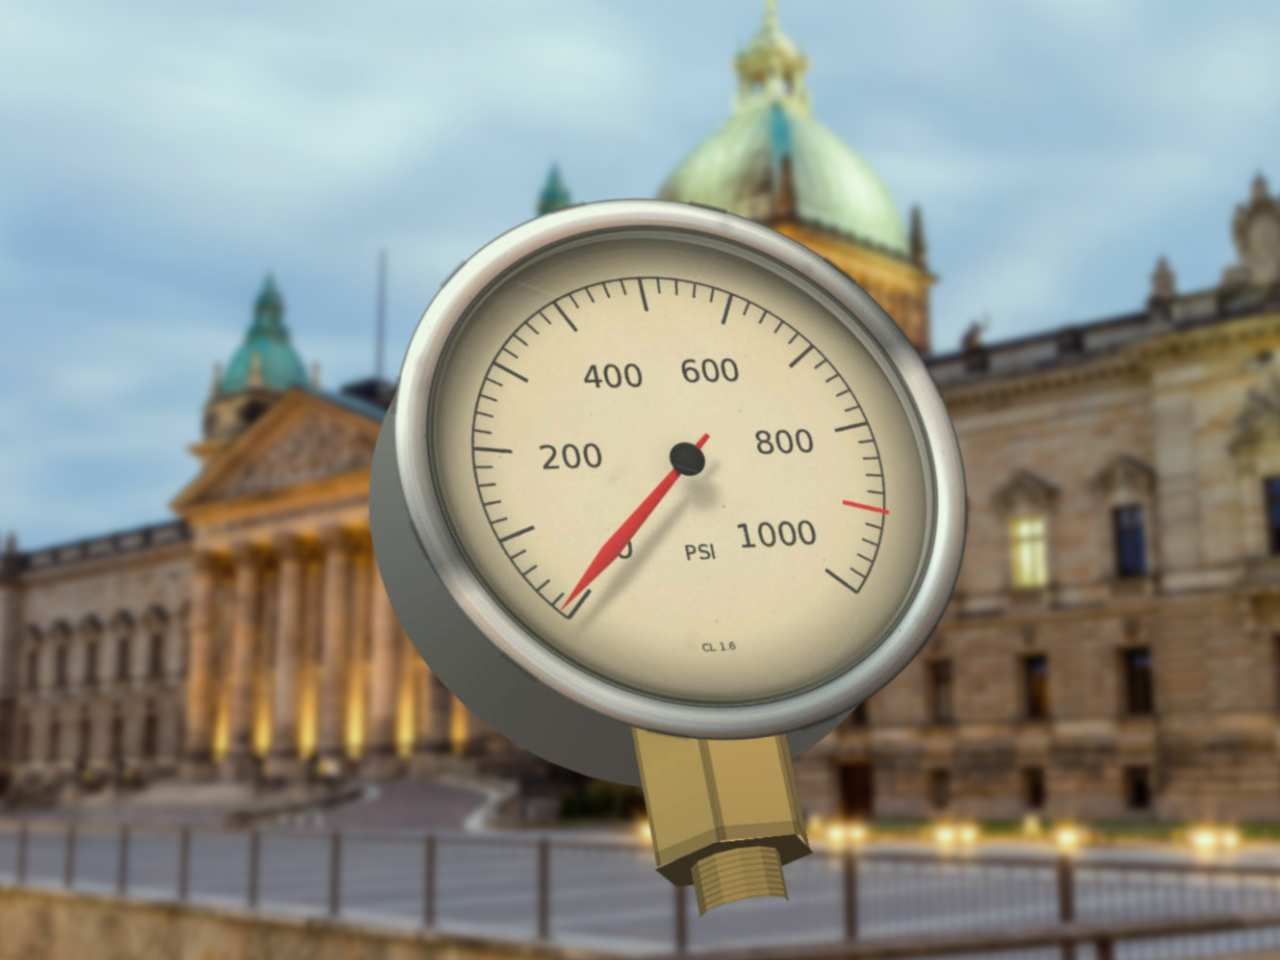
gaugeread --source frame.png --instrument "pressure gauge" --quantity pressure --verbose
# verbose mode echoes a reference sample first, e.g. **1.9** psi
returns **10** psi
